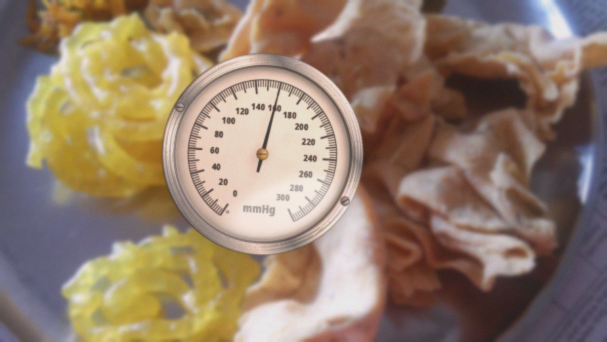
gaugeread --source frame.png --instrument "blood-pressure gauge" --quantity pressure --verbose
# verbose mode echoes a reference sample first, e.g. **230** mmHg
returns **160** mmHg
